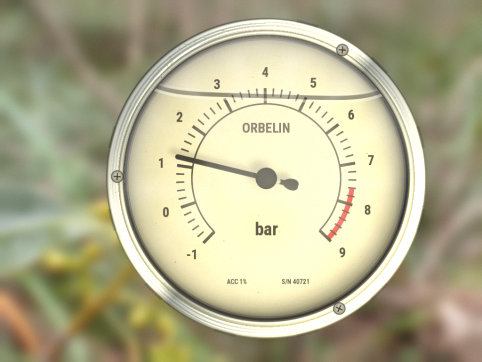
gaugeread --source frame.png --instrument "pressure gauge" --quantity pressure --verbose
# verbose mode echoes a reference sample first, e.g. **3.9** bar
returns **1.2** bar
